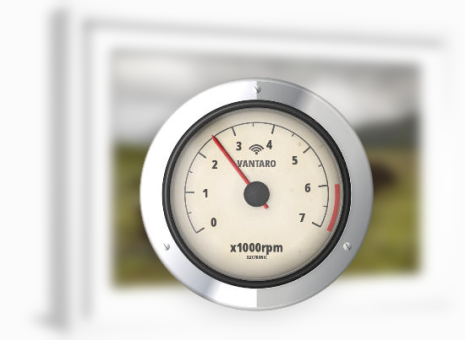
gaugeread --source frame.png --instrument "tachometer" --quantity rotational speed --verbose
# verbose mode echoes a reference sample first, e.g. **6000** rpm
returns **2500** rpm
